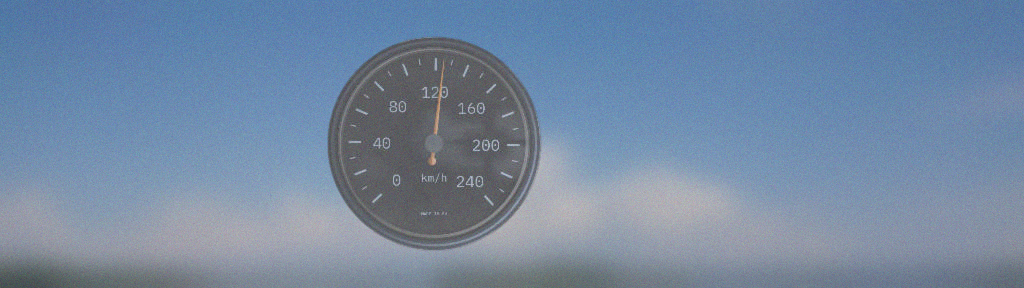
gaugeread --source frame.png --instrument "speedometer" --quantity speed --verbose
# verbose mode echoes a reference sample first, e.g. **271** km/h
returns **125** km/h
